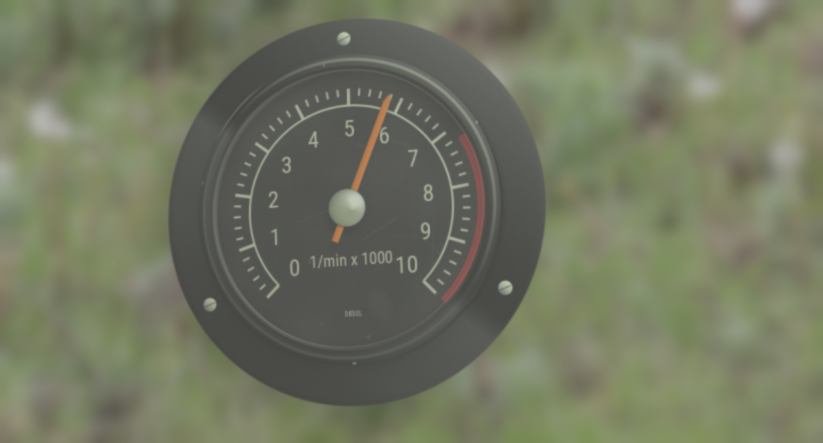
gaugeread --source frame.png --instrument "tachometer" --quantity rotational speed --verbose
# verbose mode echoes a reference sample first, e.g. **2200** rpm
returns **5800** rpm
